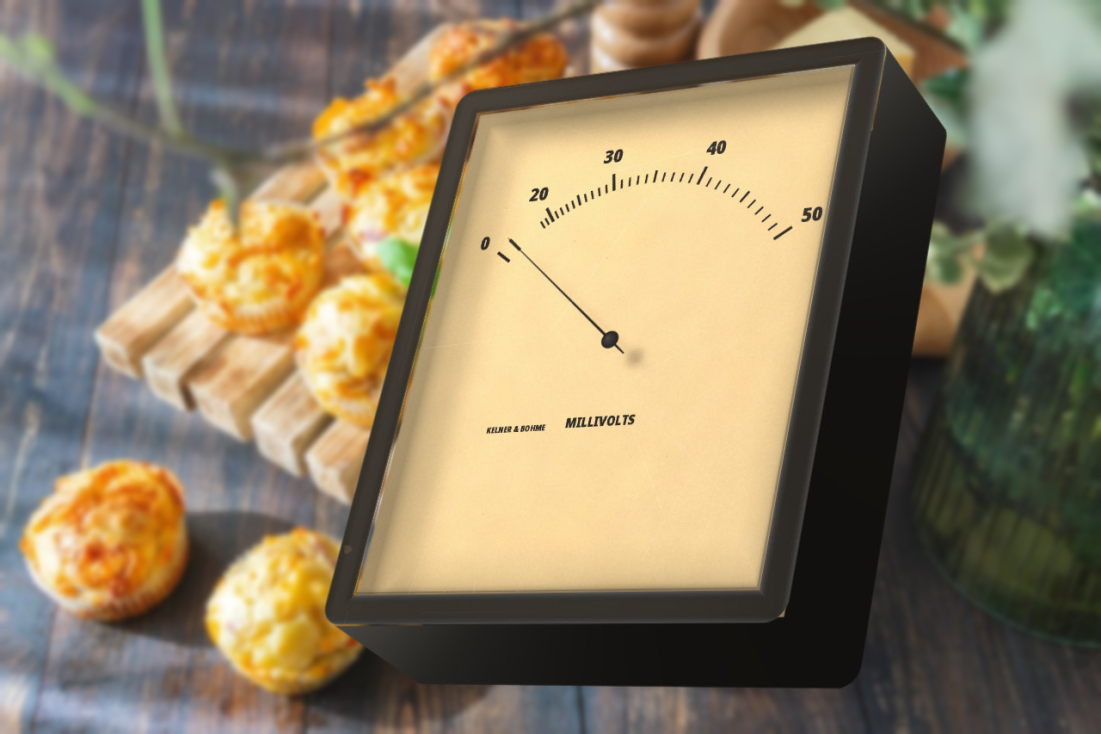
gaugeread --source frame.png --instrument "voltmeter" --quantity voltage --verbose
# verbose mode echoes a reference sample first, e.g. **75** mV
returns **10** mV
